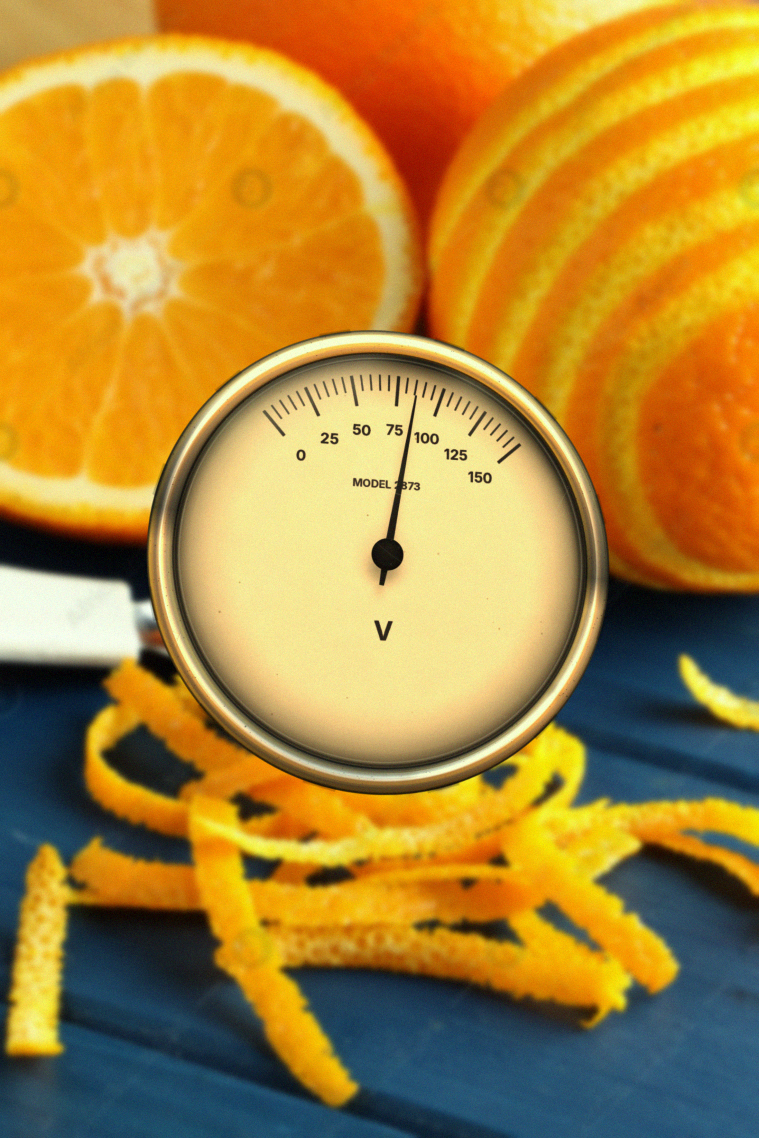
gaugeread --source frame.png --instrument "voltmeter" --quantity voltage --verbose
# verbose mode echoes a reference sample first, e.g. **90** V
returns **85** V
